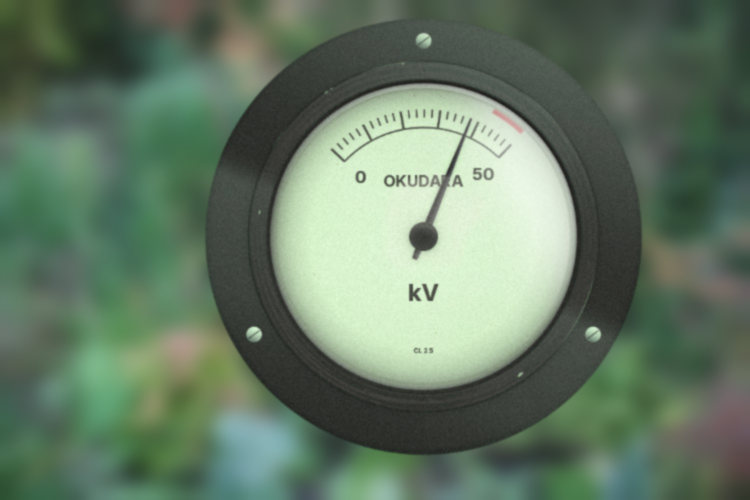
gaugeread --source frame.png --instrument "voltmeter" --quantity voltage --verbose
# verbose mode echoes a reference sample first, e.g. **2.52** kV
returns **38** kV
